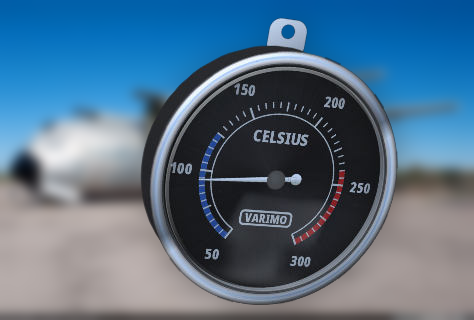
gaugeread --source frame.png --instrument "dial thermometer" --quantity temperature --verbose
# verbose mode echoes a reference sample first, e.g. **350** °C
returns **95** °C
